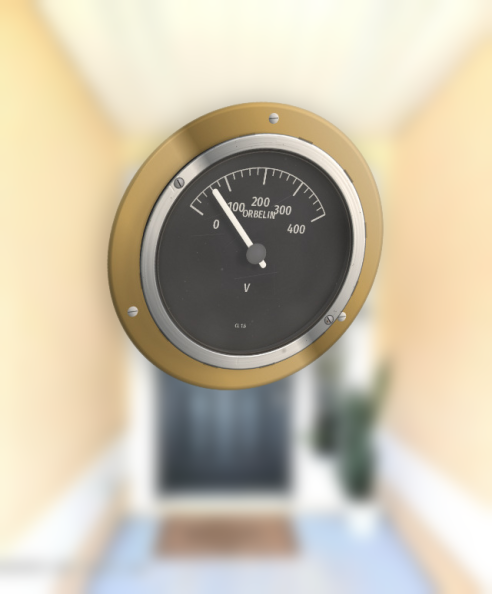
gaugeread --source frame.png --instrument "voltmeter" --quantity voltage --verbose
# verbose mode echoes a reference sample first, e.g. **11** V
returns **60** V
